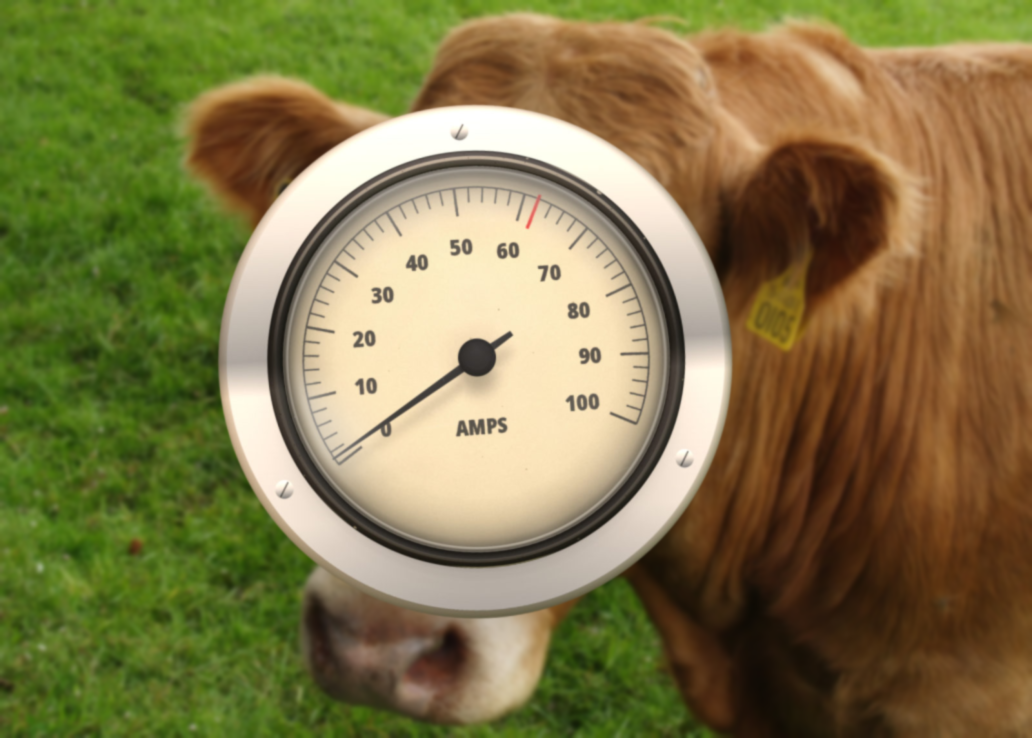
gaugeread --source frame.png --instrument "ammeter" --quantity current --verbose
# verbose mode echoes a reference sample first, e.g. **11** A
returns **1** A
